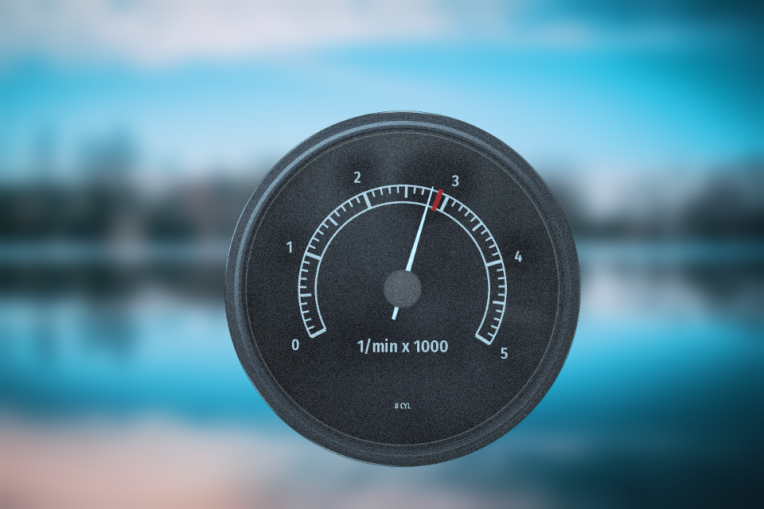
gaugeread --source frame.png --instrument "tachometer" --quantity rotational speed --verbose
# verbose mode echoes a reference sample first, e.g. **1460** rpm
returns **2800** rpm
